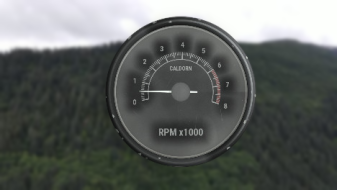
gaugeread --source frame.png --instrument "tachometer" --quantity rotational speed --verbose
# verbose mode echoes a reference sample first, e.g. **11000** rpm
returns **500** rpm
